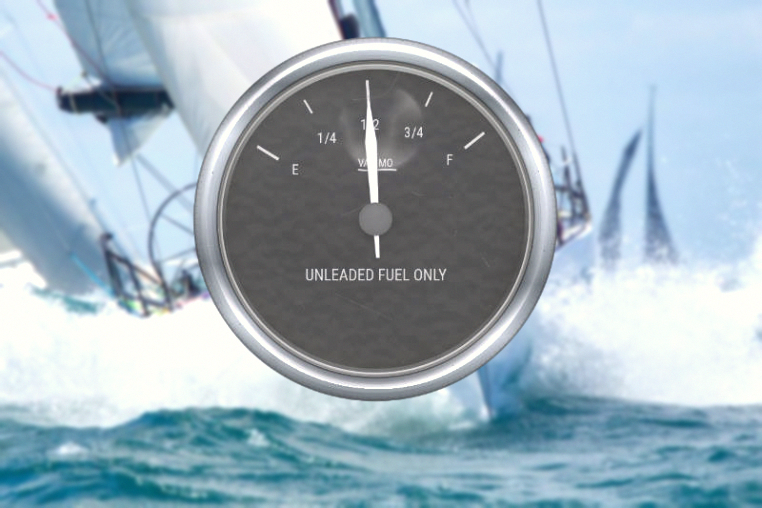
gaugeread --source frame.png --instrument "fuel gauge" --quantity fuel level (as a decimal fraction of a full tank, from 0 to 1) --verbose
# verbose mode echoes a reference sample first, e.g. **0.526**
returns **0.5**
